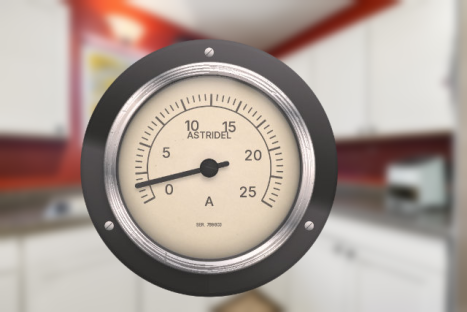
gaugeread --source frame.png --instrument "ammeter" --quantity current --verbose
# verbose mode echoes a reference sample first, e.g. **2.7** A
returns **1.5** A
